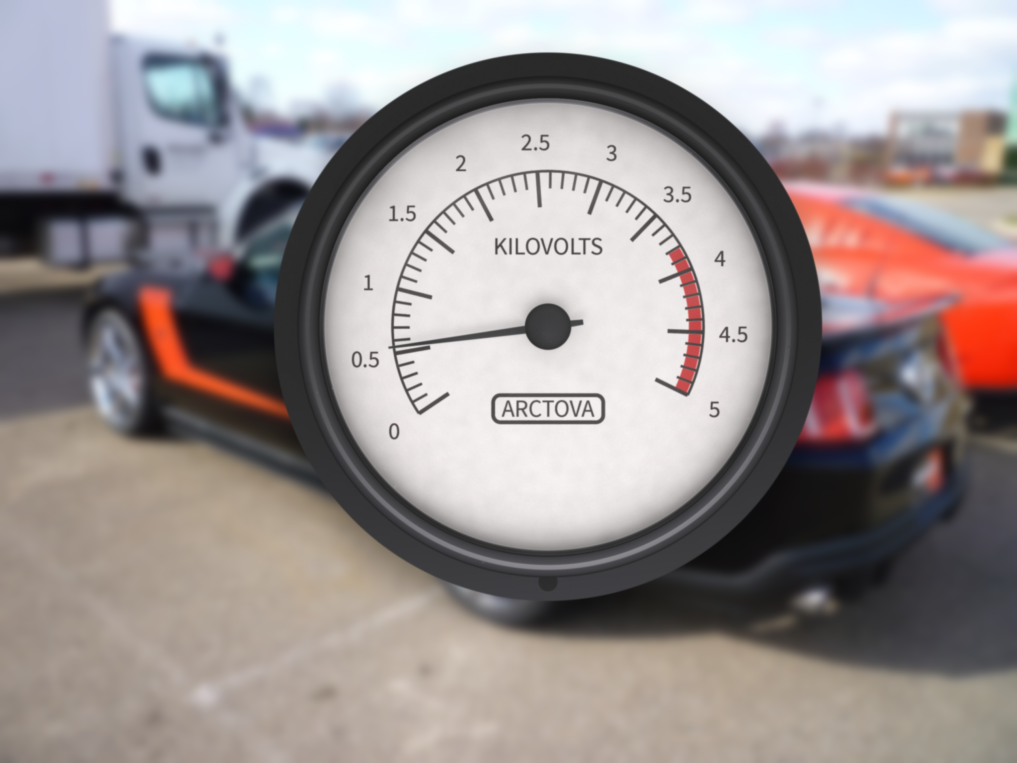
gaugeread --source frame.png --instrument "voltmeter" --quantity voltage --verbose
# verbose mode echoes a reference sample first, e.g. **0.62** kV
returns **0.55** kV
